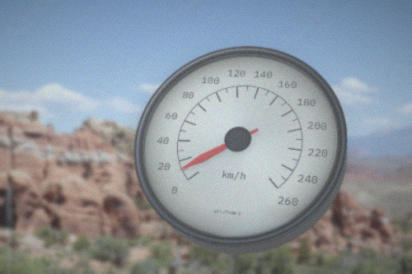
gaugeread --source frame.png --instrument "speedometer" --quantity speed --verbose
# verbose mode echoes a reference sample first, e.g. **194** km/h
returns **10** km/h
